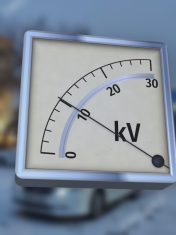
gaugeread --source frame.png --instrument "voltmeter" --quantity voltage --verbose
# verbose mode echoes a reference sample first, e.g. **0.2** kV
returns **10** kV
